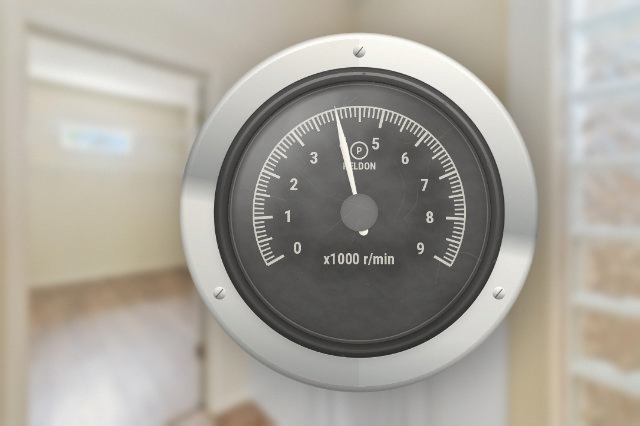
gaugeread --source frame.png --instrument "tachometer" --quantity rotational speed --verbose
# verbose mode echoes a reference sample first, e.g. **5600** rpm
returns **4000** rpm
